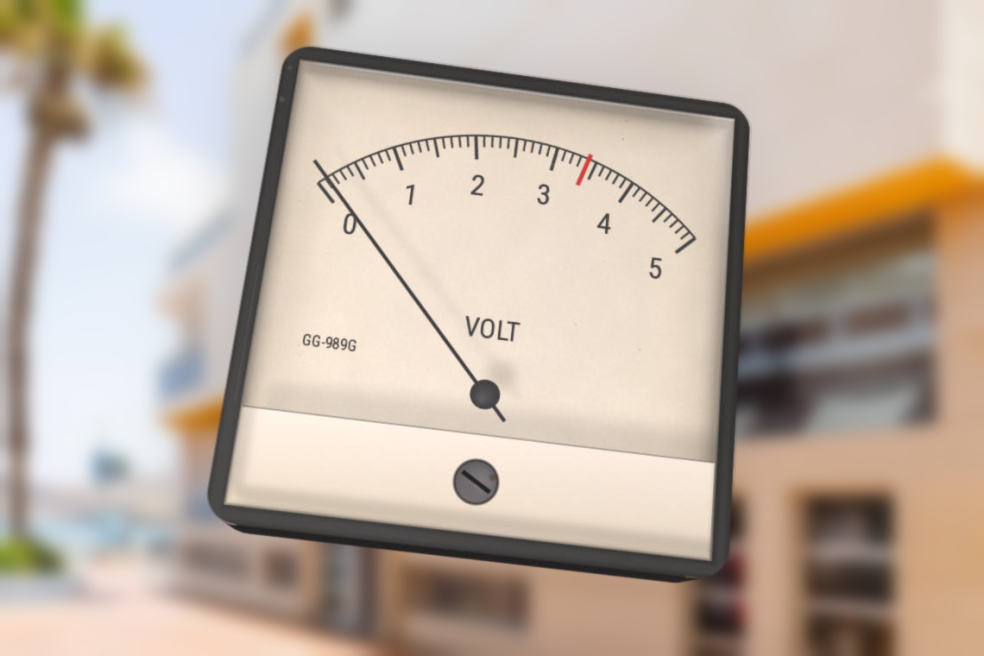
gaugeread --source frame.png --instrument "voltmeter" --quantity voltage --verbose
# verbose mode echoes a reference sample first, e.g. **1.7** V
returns **0.1** V
